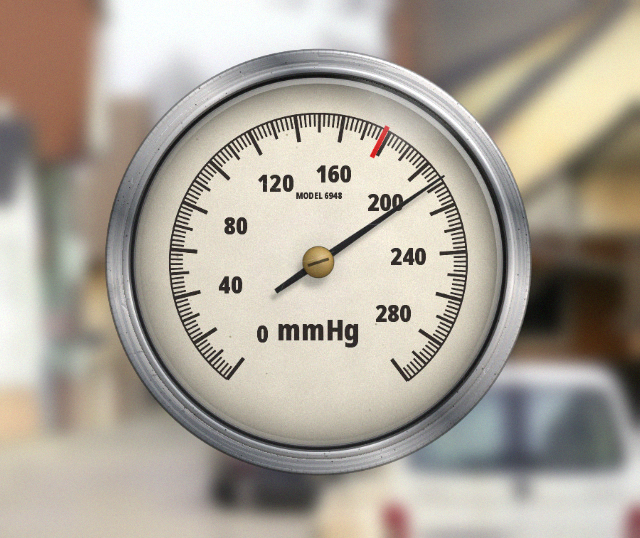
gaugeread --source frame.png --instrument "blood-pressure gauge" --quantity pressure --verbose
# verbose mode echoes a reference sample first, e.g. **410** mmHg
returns **208** mmHg
